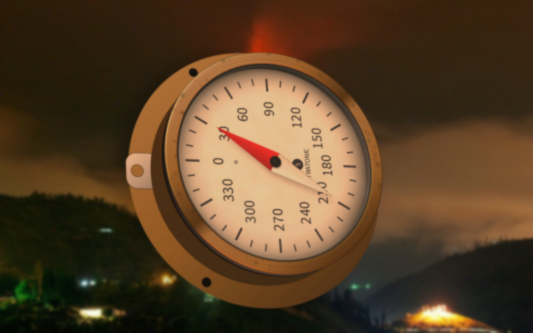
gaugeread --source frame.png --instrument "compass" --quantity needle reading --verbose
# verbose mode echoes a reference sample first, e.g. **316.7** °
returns **30** °
